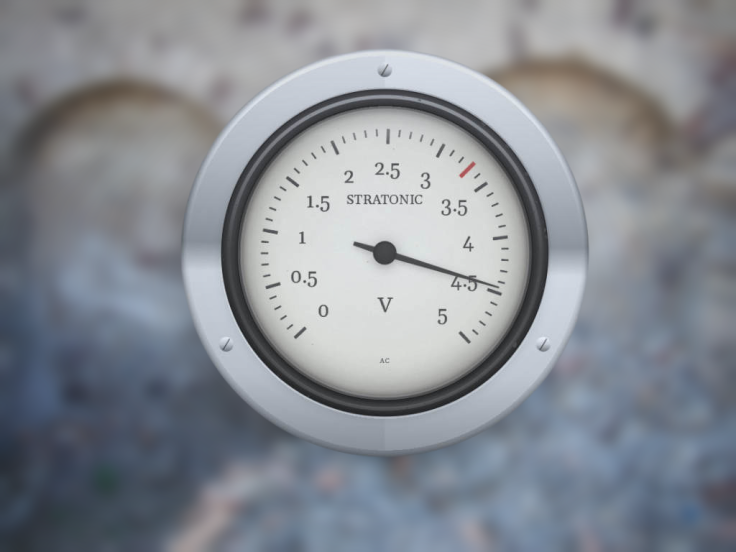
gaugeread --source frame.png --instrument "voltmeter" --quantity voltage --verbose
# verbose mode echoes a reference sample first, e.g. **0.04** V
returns **4.45** V
